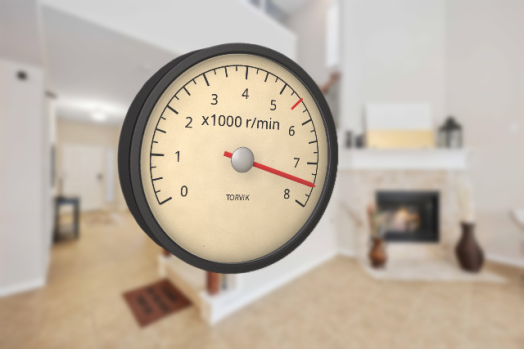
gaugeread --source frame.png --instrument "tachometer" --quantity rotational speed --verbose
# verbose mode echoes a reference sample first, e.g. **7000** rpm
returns **7500** rpm
